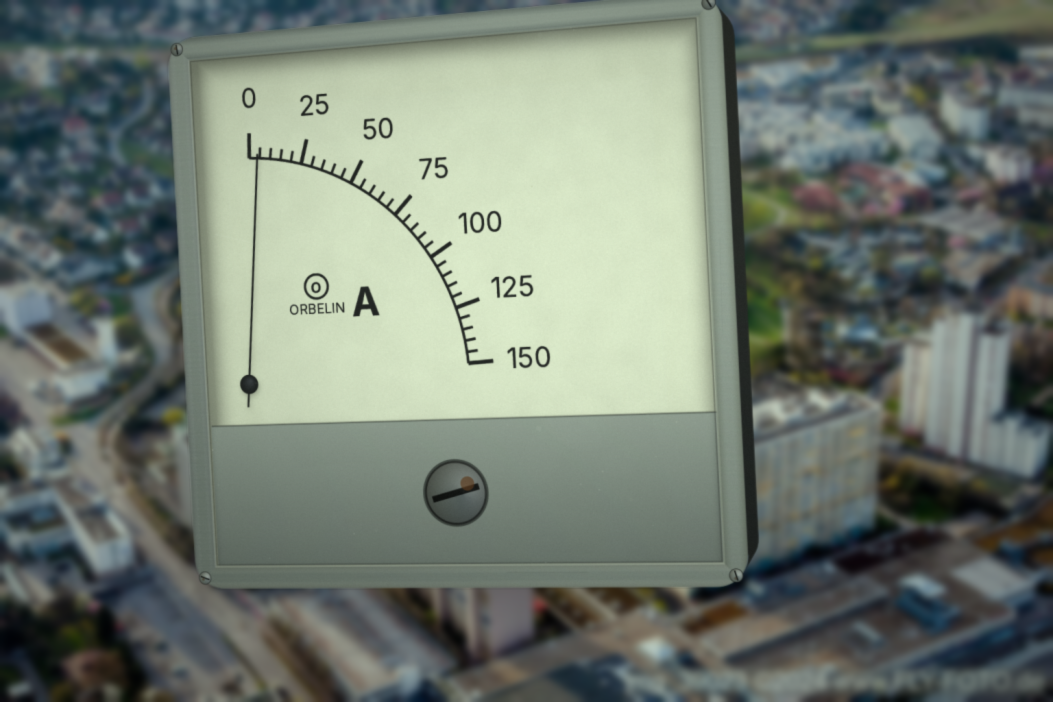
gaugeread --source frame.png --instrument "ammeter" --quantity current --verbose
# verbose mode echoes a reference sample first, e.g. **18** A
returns **5** A
